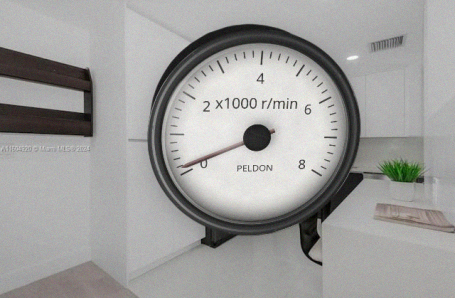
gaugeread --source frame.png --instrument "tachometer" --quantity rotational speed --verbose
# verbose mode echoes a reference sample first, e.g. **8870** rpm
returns **200** rpm
